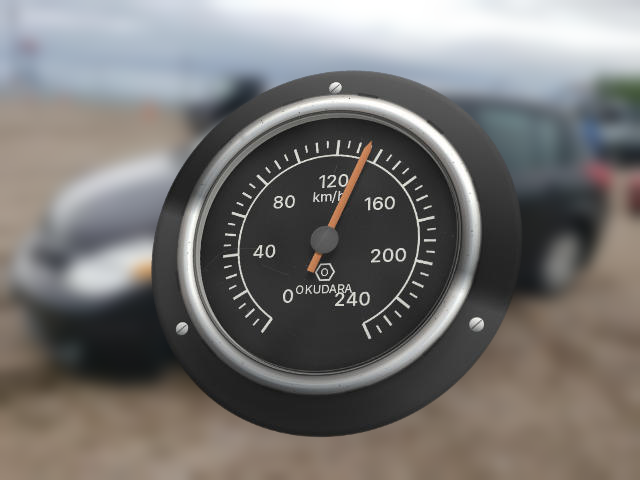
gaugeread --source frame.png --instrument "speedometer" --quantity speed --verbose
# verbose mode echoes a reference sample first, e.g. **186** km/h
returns **135** km/h
